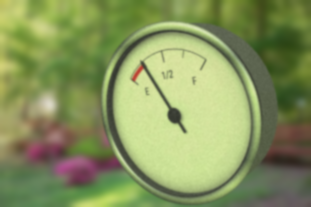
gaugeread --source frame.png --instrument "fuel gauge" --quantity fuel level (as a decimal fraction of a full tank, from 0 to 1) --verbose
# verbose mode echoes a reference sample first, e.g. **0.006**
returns **0.25**
